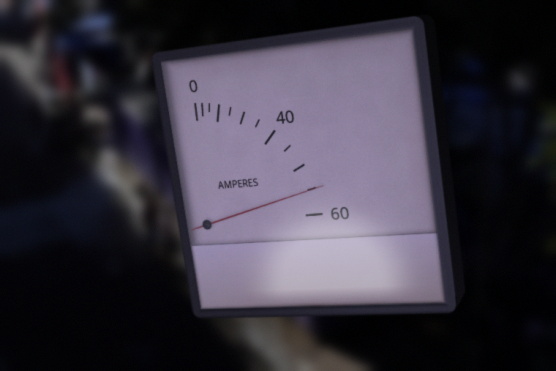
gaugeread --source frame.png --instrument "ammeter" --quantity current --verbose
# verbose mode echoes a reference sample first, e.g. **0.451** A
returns **55** A
